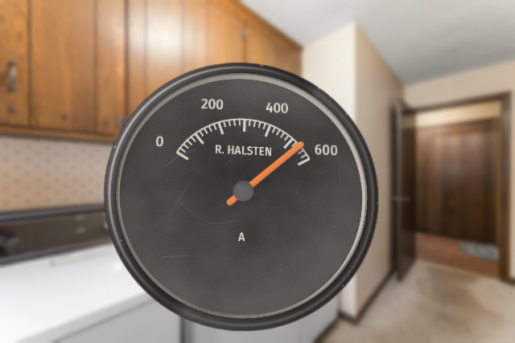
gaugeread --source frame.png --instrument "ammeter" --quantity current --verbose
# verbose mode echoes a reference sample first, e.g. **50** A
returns **540** A
